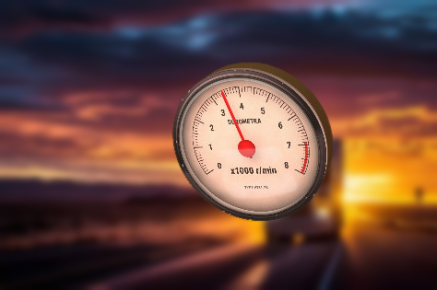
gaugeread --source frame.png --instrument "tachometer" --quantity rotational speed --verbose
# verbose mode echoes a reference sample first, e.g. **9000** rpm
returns **3500** rpm
